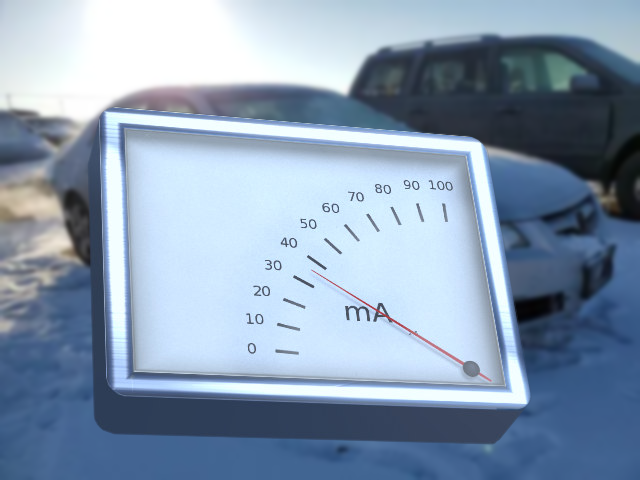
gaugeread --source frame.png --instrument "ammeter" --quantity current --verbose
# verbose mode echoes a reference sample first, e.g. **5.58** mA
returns **35** mA
